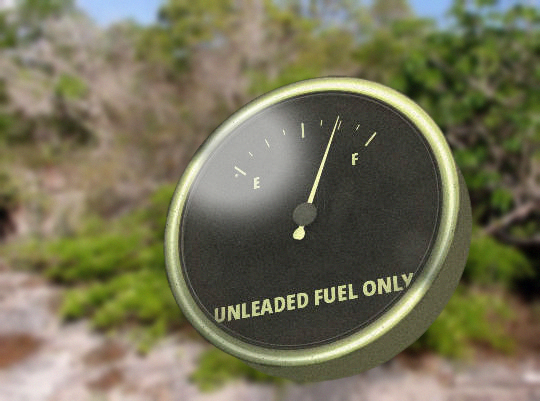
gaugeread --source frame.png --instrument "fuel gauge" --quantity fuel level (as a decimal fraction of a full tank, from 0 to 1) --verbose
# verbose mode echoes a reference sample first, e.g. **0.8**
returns **0.75**
